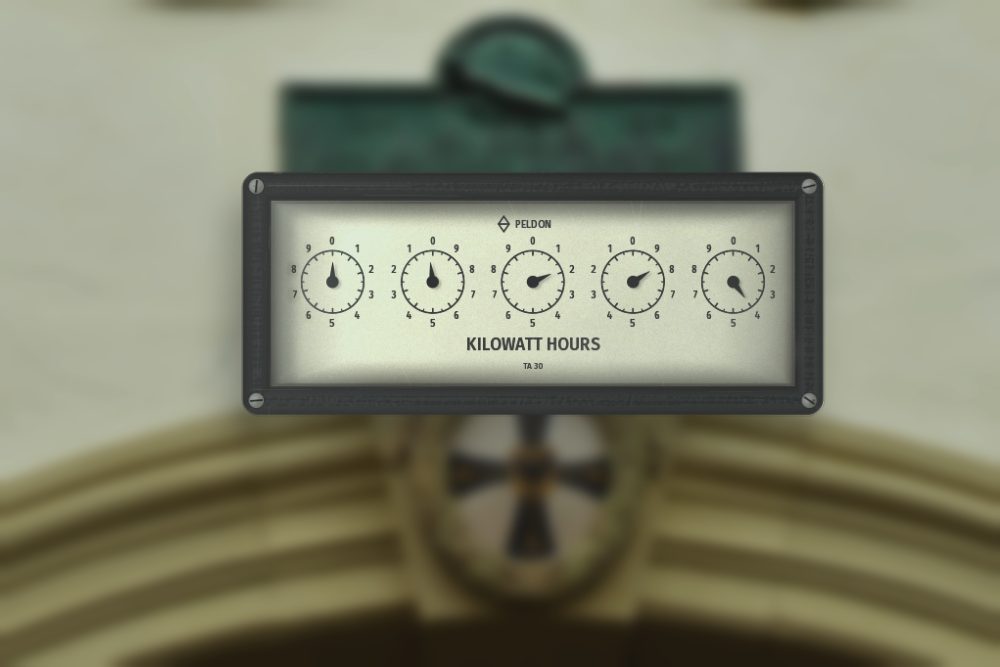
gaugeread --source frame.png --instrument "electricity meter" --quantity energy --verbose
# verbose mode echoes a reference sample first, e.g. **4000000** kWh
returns **184** kWh
